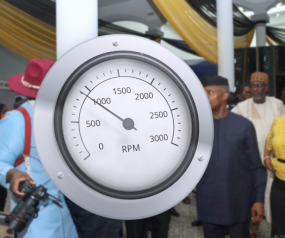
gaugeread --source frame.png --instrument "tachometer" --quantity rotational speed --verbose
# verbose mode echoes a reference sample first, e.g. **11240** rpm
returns **900** rpm
